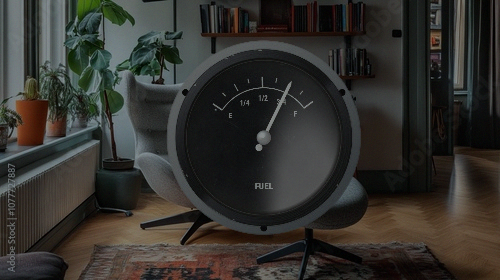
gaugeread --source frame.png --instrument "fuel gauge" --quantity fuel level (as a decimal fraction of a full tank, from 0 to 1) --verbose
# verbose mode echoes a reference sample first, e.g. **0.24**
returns **0.75**
